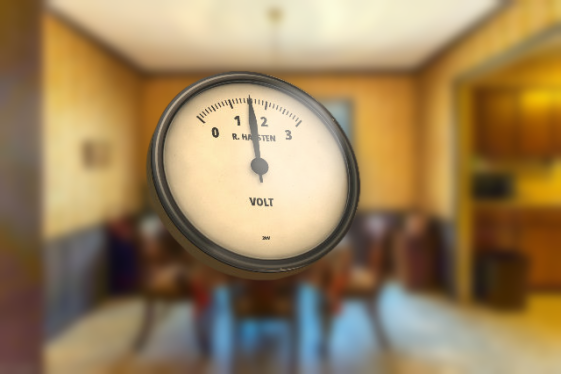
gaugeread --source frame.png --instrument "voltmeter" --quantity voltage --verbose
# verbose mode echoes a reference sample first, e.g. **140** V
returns **1.5** V
